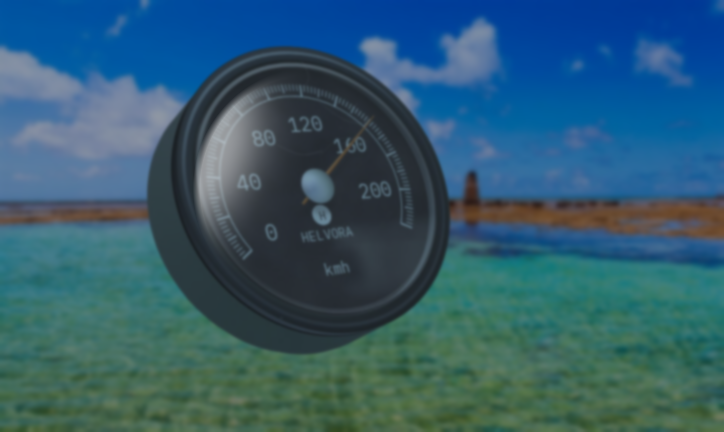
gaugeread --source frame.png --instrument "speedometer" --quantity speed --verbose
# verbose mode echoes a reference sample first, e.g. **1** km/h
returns **160** km/h
